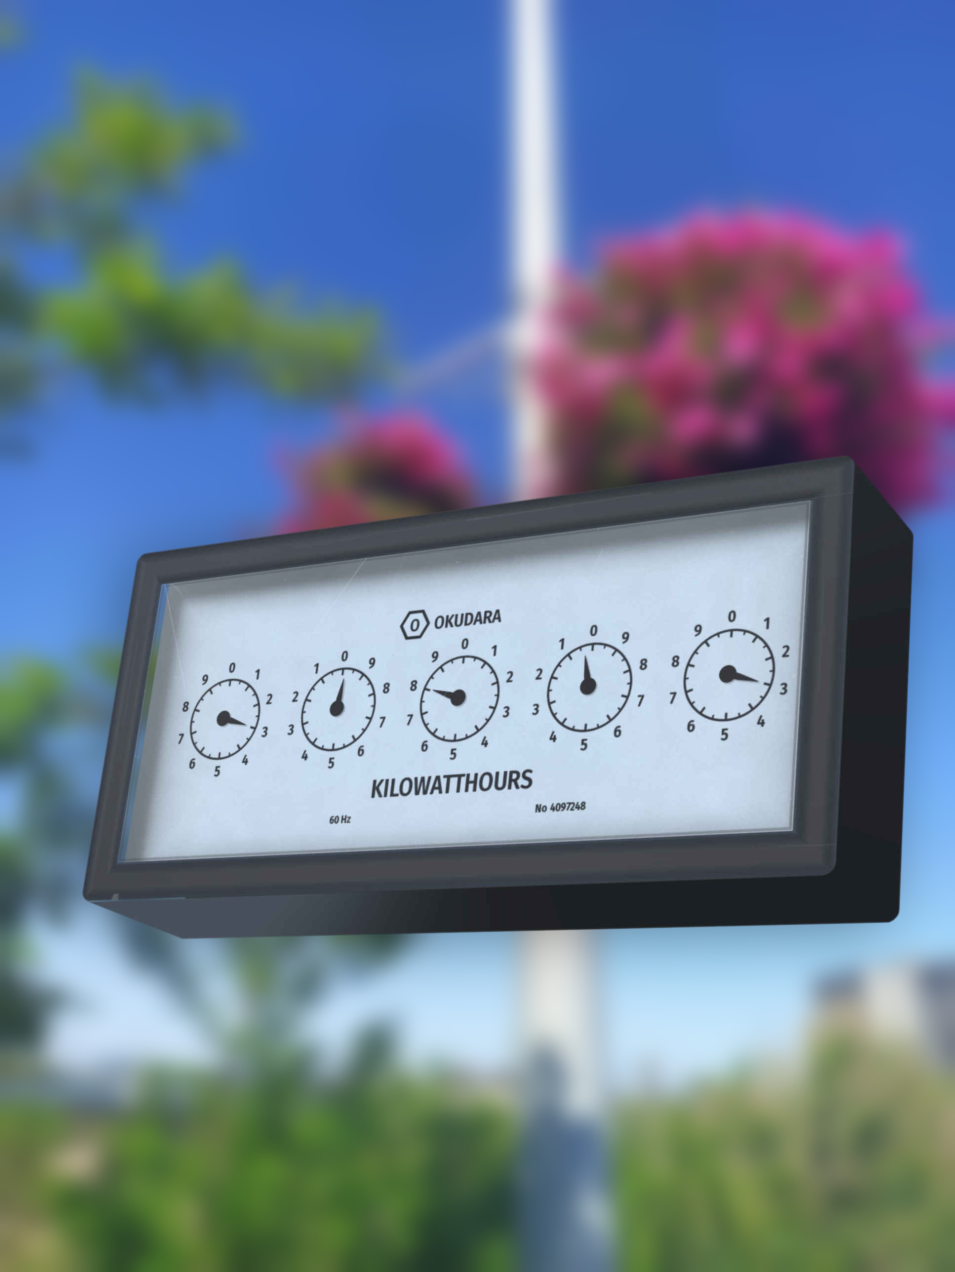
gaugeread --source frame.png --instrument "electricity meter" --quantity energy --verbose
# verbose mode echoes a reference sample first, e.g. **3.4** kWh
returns **29803** kWh
